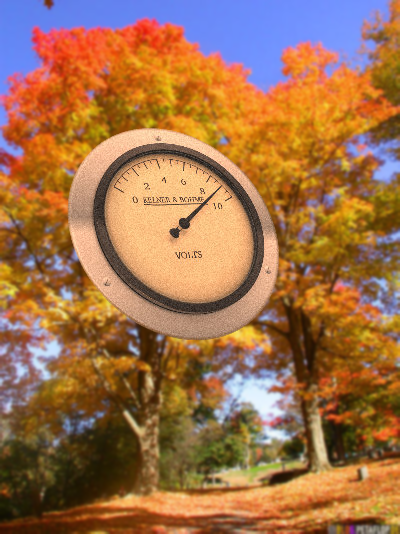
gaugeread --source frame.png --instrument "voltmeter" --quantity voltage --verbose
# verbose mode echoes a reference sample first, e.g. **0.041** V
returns **9** V
